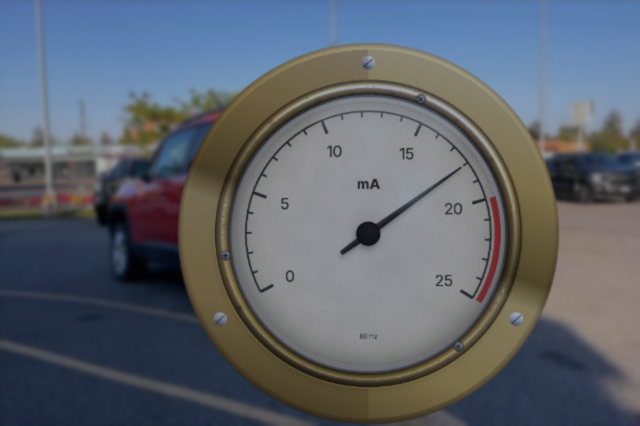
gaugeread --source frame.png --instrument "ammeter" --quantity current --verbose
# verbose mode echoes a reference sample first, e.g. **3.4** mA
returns **18** mA
